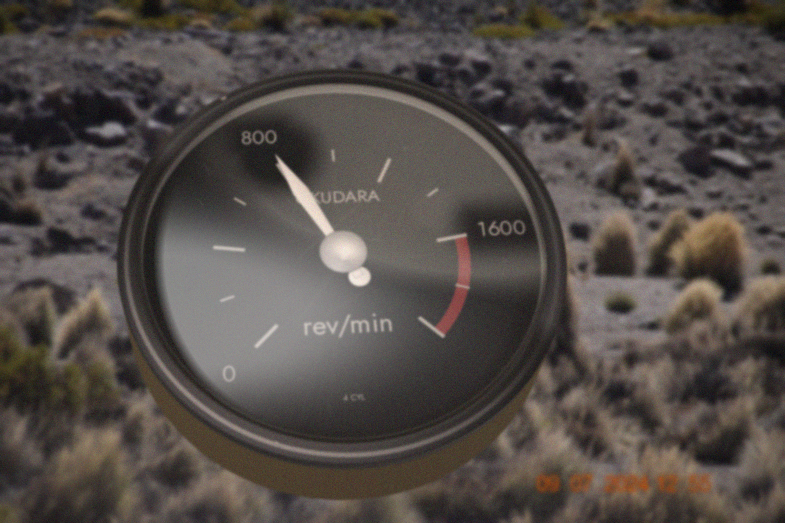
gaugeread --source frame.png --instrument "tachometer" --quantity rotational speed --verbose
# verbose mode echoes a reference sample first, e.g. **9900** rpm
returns **800** rpm
